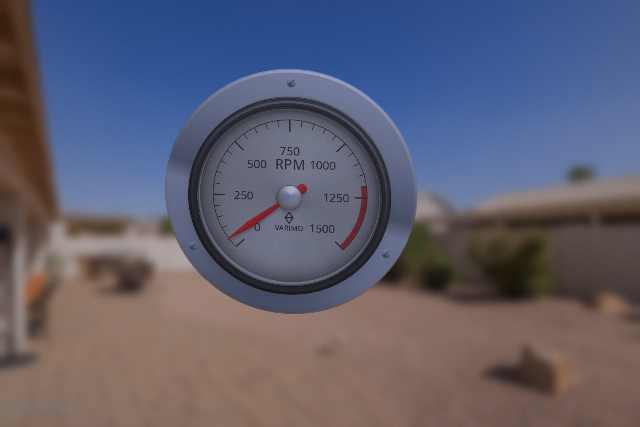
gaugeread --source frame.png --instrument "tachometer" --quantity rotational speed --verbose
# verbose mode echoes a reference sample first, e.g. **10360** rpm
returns **50** rpm
